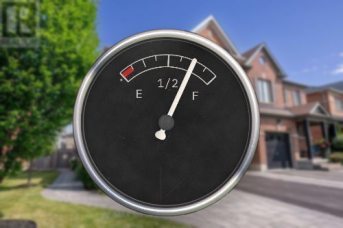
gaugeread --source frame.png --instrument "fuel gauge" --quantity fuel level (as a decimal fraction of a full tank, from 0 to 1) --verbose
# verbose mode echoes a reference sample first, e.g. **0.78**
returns **0.75**
